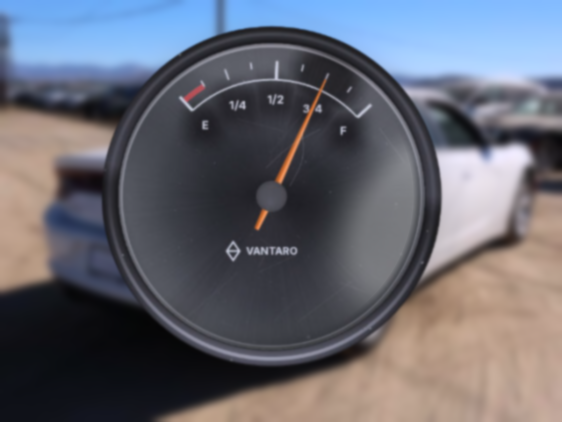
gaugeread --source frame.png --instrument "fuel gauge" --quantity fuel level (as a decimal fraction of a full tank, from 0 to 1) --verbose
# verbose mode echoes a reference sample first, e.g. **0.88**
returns **0.75**
